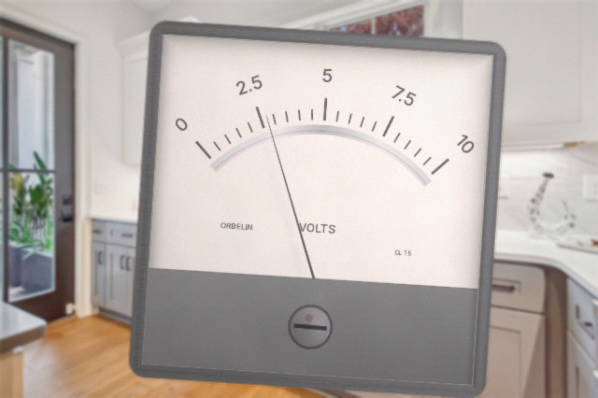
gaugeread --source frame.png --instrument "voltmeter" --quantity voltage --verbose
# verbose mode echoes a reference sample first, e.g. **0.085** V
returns **2.75** V
